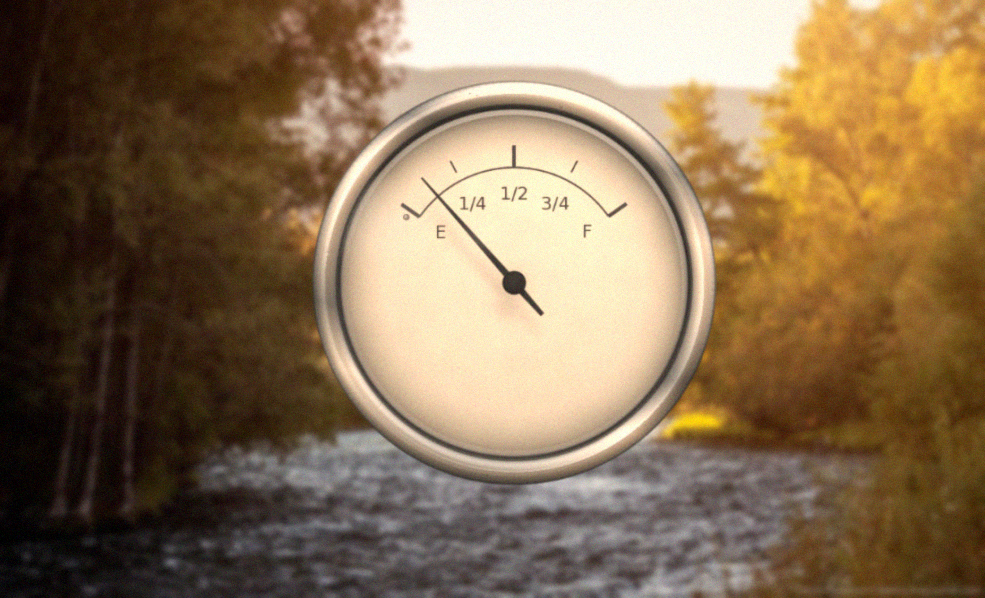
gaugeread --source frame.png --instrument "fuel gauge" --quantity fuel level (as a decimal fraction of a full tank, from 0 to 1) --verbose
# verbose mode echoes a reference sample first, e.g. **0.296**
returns **0.125**
